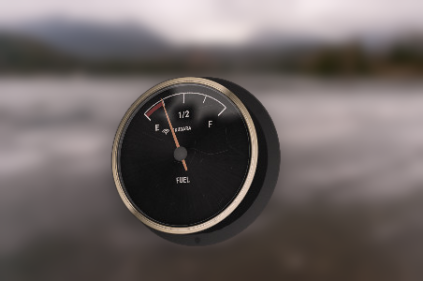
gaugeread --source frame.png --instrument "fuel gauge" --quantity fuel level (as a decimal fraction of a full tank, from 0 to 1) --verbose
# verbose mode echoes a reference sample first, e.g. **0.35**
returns **0.25**
